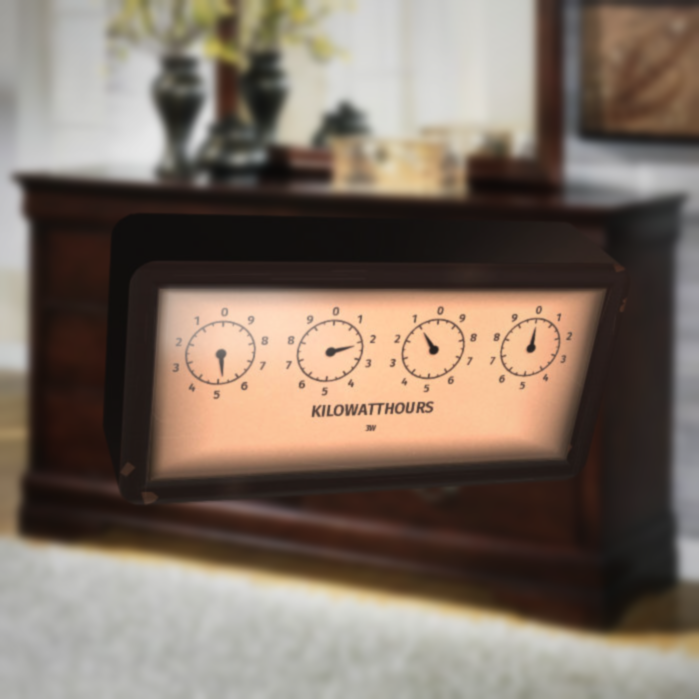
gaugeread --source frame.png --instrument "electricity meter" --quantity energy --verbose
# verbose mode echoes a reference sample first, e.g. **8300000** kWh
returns **5210** kWh
